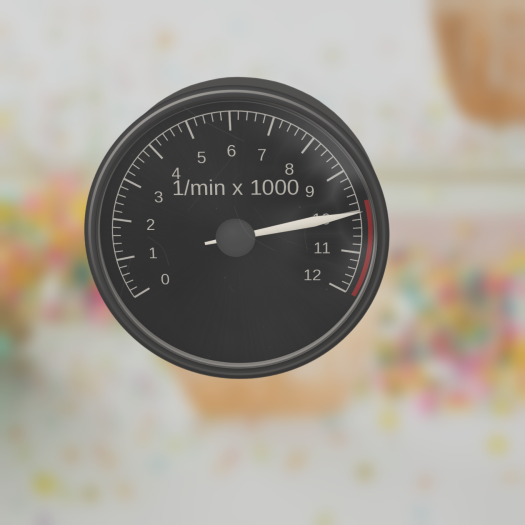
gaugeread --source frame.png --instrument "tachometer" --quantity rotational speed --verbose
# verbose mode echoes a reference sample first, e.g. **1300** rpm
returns **10000** rpm
